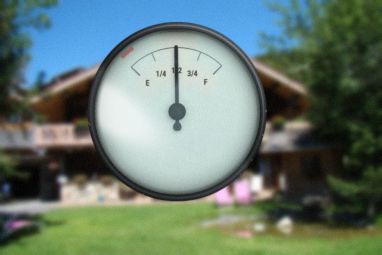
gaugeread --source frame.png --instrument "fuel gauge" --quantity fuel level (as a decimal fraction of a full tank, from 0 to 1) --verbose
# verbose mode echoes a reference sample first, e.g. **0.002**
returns **0.5**
